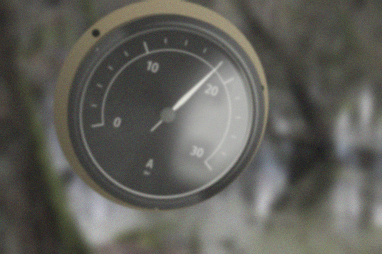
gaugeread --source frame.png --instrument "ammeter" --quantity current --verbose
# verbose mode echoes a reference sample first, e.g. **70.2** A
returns **18** A
